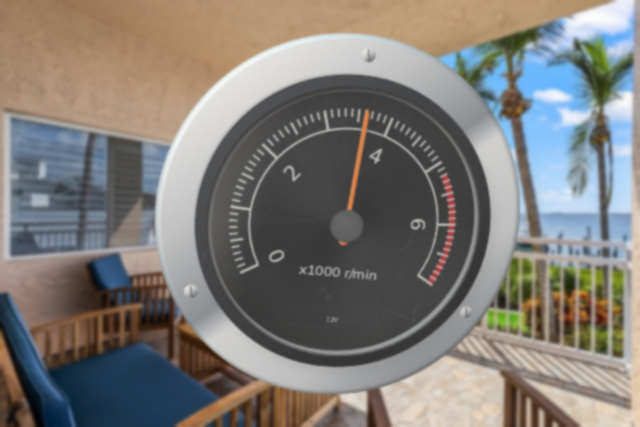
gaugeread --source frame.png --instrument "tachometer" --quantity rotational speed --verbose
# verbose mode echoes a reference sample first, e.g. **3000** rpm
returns **3600** rpm
